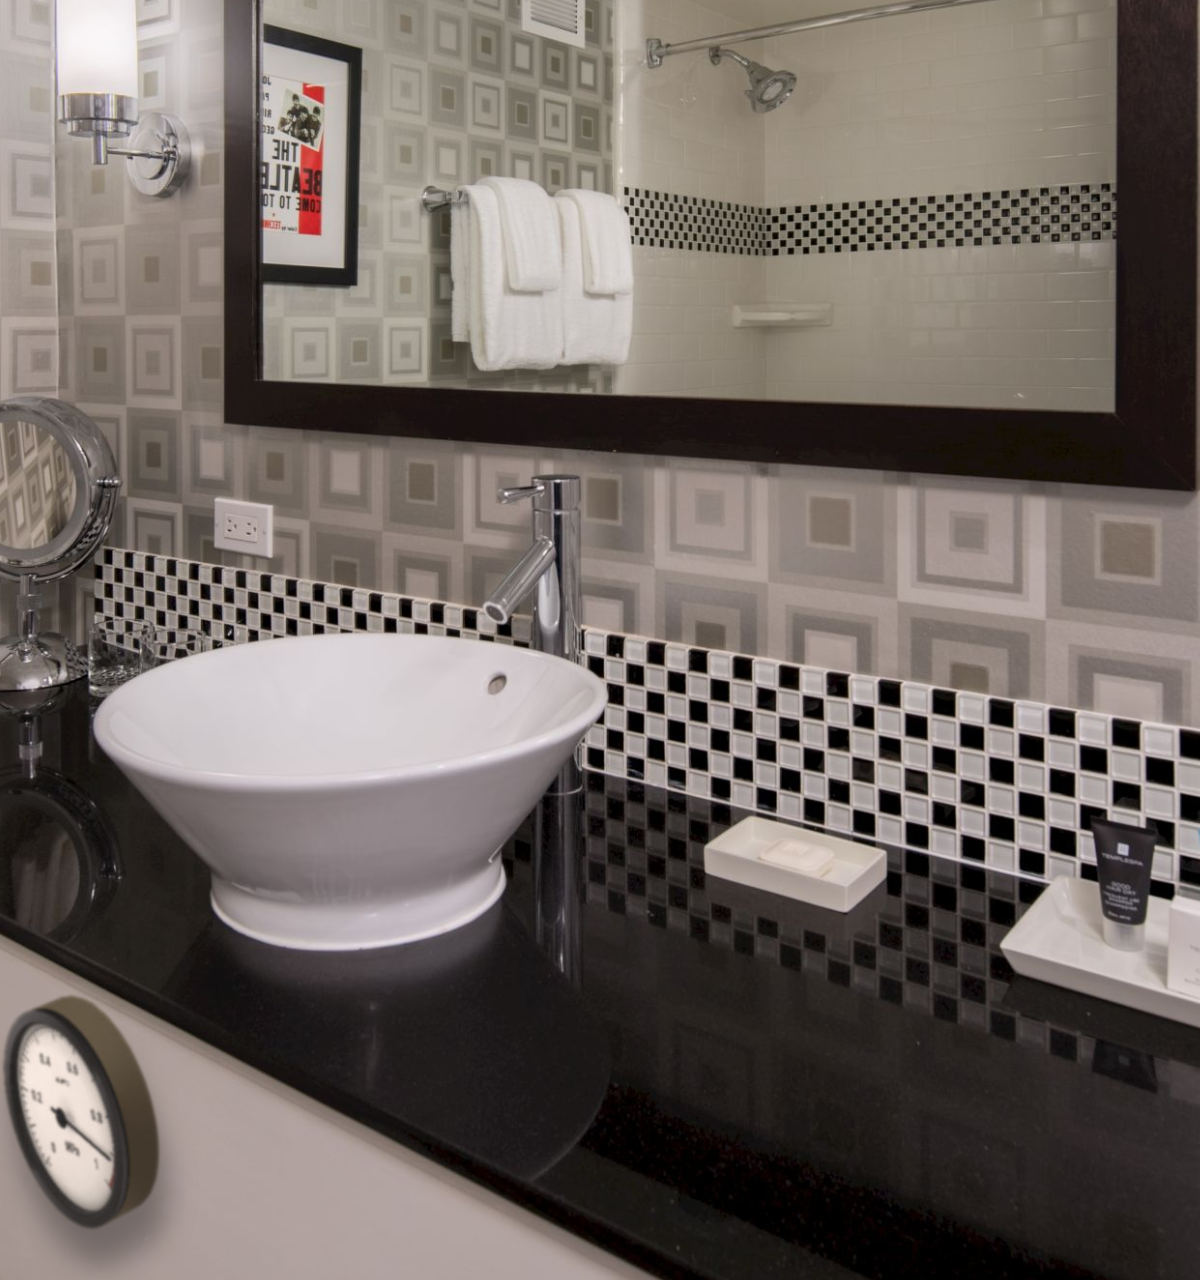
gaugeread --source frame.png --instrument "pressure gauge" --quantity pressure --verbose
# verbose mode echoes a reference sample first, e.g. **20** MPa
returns **0.9** MPa
